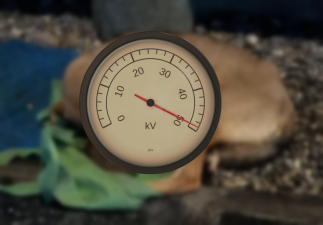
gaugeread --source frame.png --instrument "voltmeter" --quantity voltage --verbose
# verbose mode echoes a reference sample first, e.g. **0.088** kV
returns **49** kV
